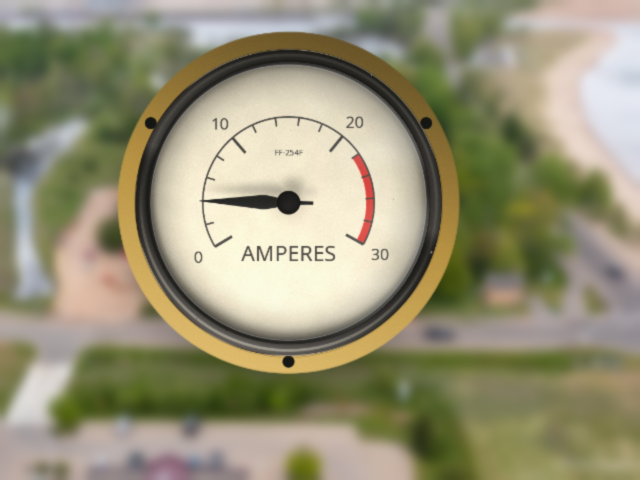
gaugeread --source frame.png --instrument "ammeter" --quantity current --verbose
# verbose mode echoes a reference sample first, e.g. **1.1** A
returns **4** A
